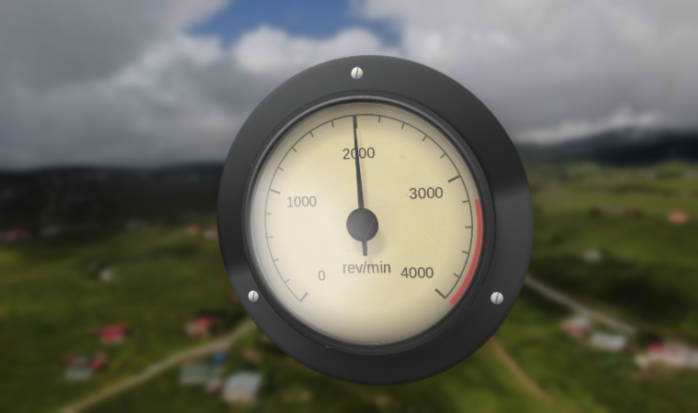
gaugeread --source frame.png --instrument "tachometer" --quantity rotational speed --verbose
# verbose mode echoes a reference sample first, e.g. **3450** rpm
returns **2000** rpm
